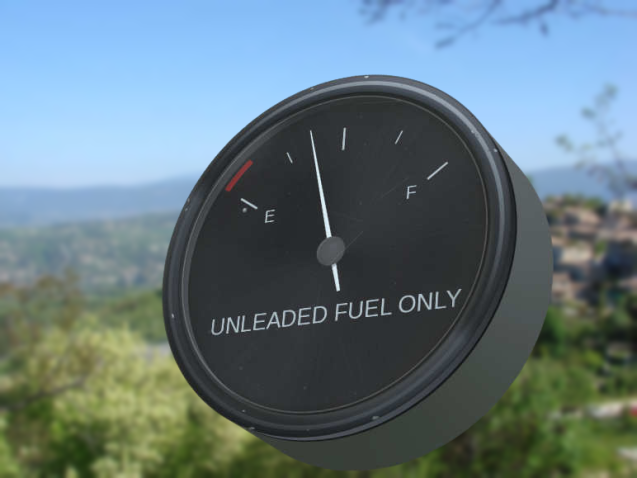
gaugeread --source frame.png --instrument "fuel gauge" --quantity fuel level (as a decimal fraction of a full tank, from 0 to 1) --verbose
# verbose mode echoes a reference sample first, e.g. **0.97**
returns **0.375**
